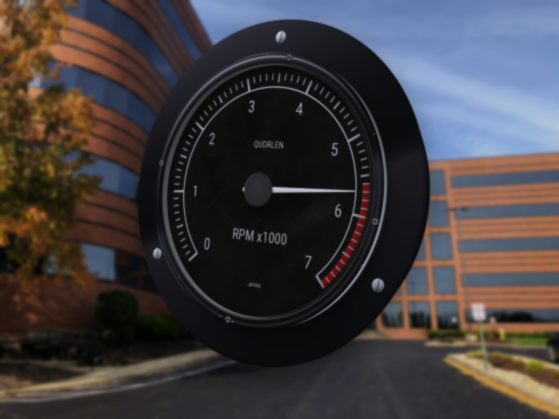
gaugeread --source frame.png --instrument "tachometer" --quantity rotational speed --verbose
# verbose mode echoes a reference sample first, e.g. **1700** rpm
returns **5700** rpm
